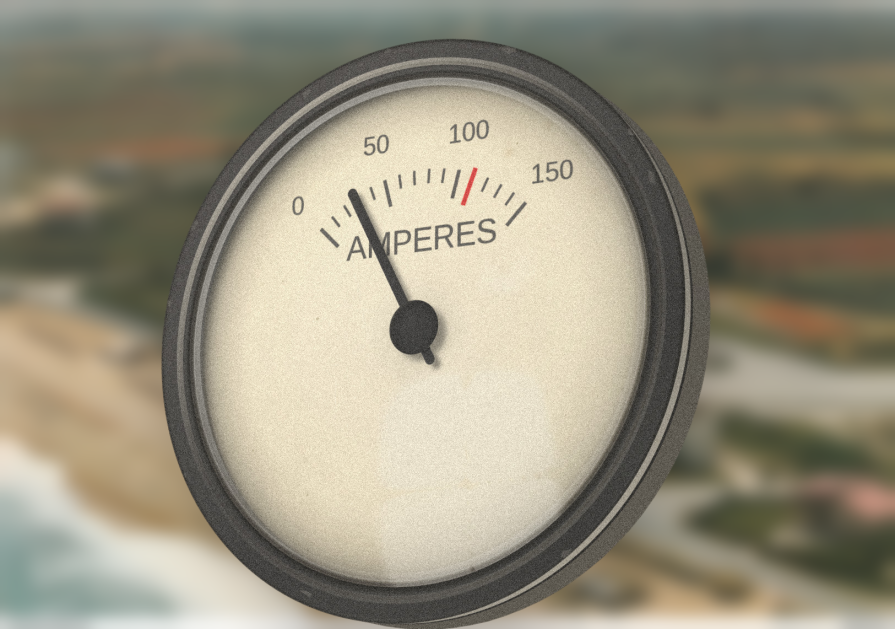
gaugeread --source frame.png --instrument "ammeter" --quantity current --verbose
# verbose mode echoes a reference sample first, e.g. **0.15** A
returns **30** A
